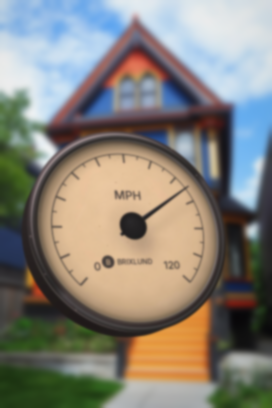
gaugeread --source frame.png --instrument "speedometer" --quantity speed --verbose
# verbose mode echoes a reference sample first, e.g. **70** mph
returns **85** mph
